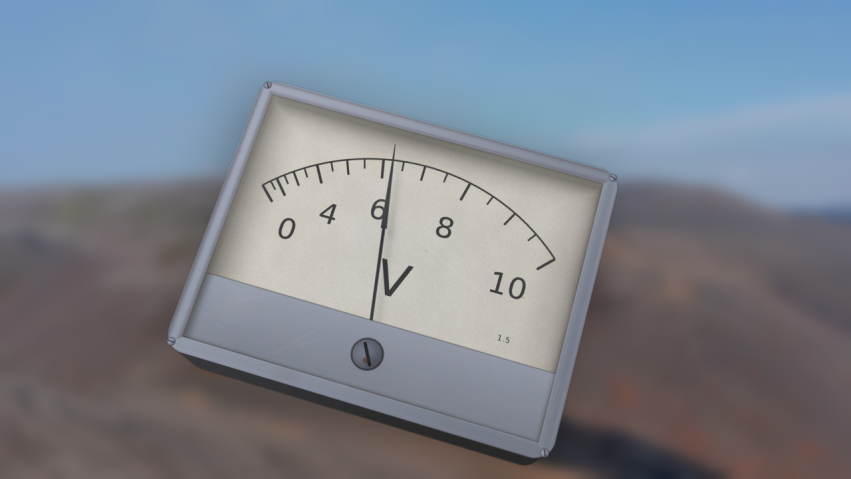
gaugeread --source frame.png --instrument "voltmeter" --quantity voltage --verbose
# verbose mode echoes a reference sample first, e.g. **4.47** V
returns **6.25** V
